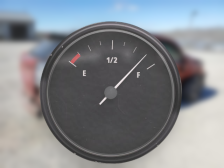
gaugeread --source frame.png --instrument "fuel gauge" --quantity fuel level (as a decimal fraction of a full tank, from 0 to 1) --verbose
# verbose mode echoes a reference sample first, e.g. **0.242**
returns **0.875**
